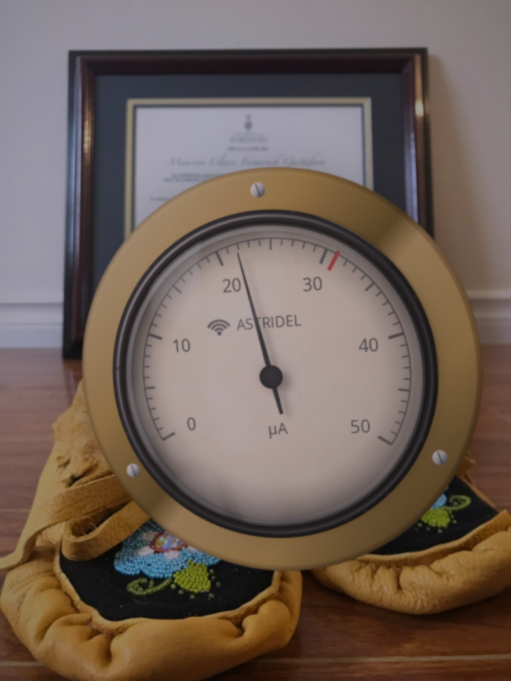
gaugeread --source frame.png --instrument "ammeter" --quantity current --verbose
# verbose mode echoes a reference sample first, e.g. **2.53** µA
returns **22** µA
